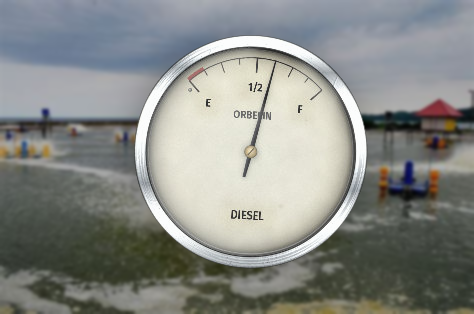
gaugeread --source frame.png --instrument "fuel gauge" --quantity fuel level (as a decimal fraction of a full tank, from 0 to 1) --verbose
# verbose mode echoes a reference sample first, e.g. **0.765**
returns **0.625**
